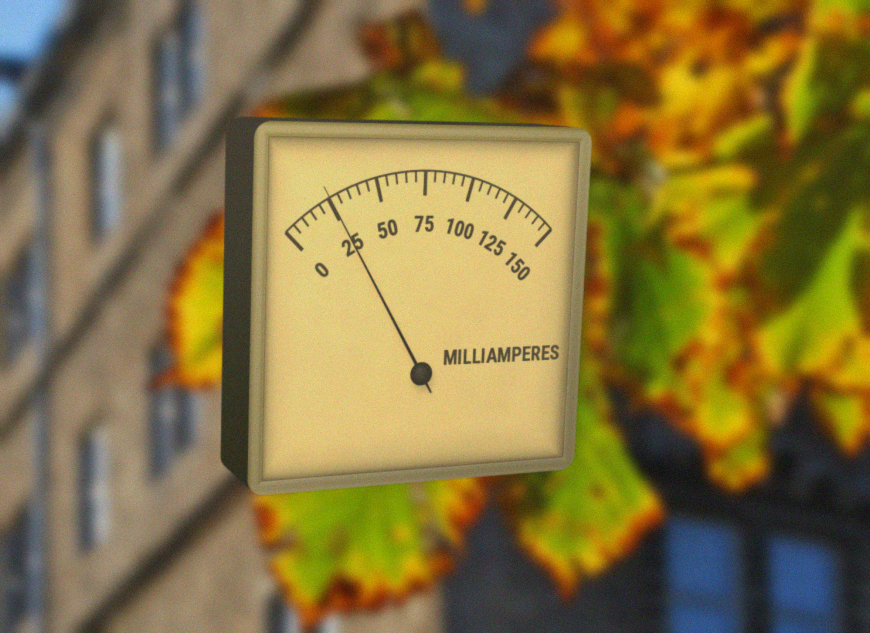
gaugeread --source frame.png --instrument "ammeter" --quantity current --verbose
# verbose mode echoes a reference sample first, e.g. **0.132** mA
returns **25** mA
